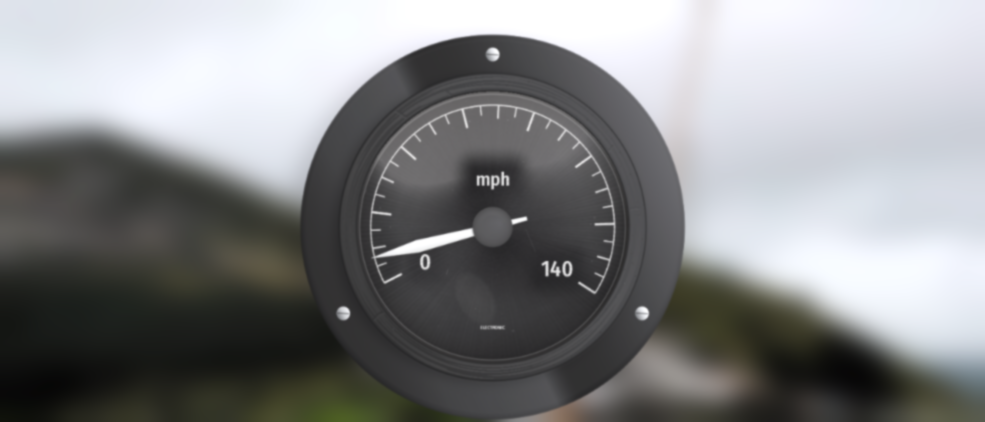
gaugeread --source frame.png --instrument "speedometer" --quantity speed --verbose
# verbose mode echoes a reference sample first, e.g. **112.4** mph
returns **7.5** mph
